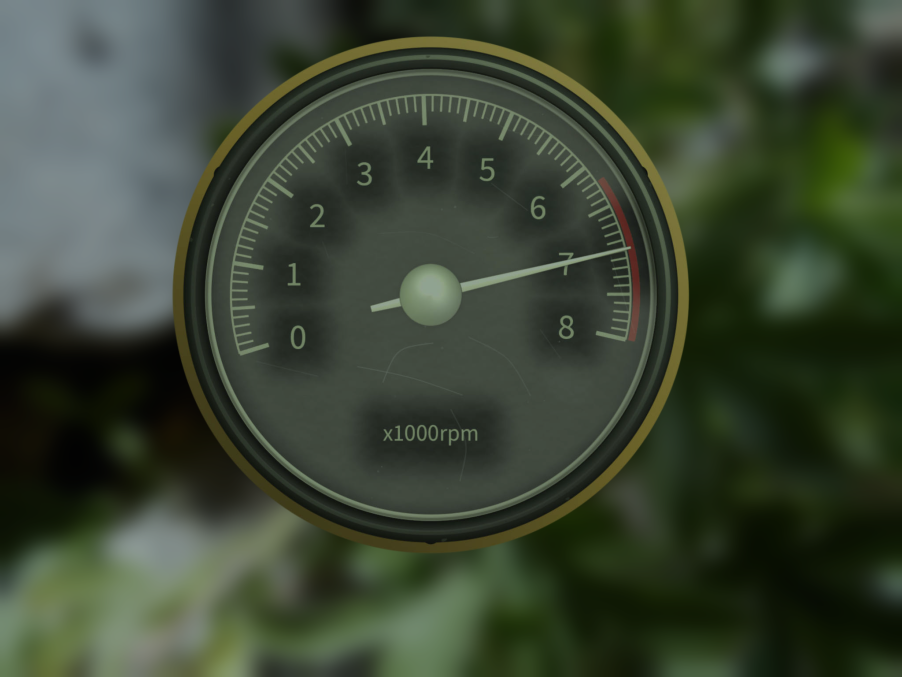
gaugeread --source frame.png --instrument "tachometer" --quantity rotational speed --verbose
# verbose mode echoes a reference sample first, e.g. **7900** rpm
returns **7000** rpm
